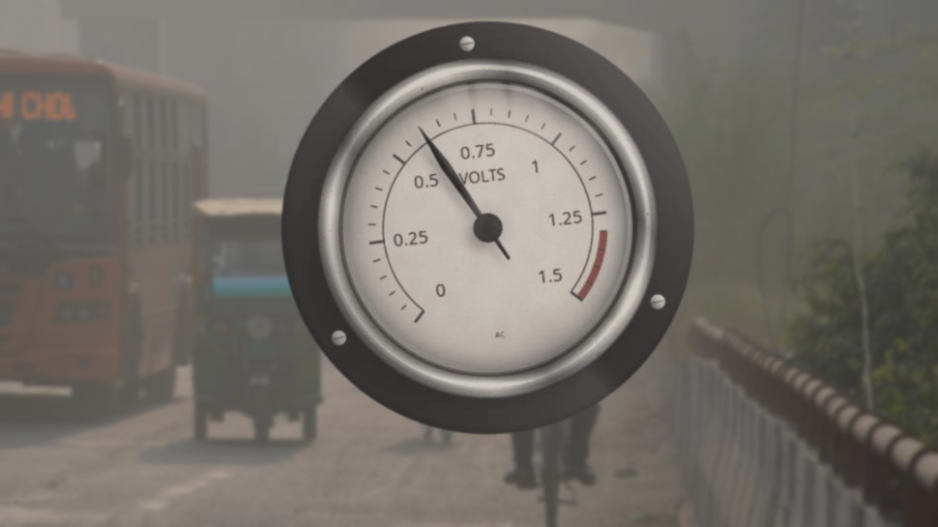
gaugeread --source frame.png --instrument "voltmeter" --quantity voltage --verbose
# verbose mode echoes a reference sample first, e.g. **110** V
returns **0.6** V
